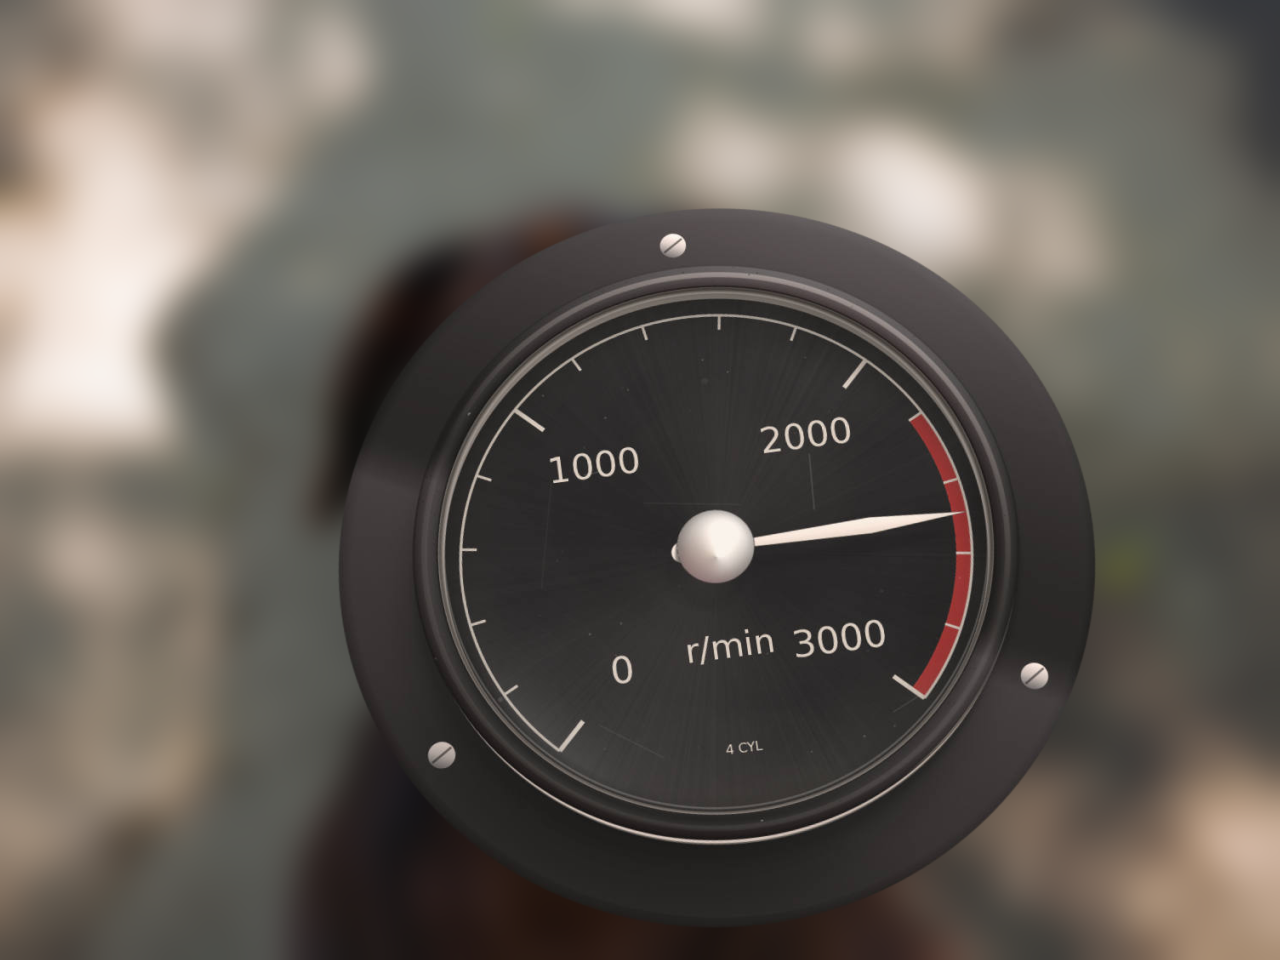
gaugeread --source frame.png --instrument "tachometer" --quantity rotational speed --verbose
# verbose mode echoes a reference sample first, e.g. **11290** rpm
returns **2500** rpm
